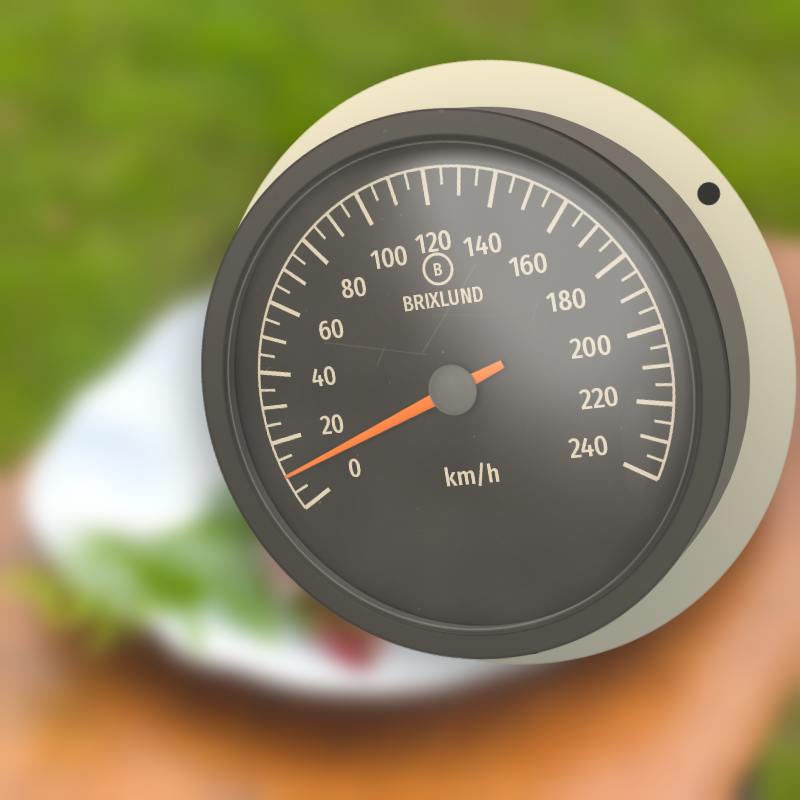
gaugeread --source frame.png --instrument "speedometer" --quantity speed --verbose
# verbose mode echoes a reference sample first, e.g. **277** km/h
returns **10** km/h
